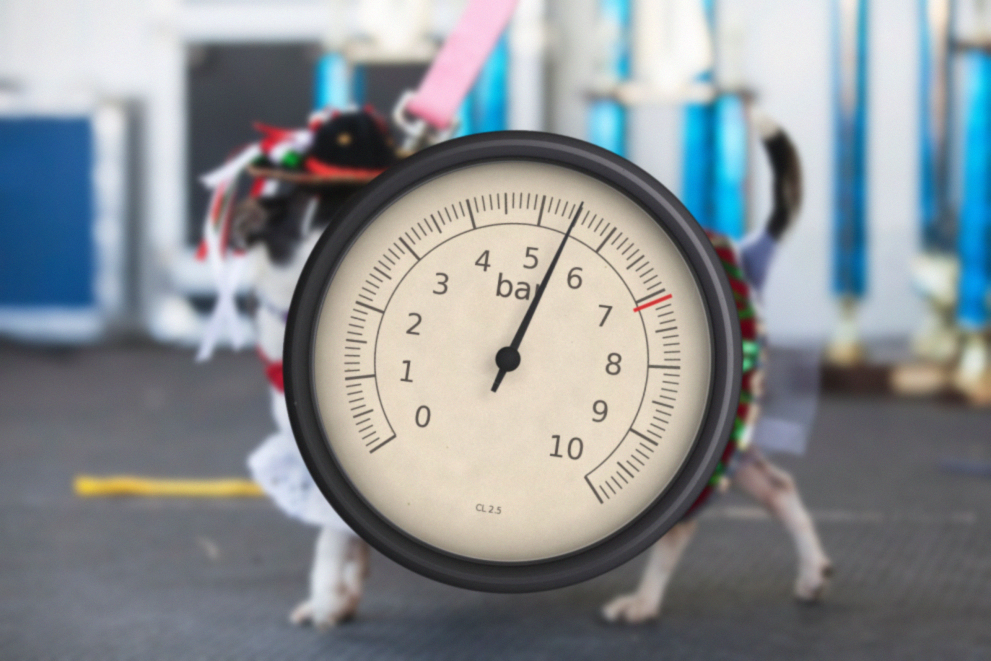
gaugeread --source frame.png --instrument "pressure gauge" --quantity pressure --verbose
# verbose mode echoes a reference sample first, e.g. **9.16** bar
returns **5.5** bar
